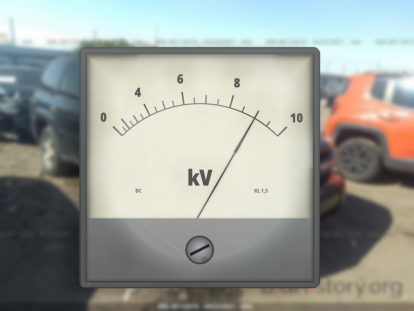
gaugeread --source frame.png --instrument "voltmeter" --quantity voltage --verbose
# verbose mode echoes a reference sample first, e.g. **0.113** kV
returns **9** kV
